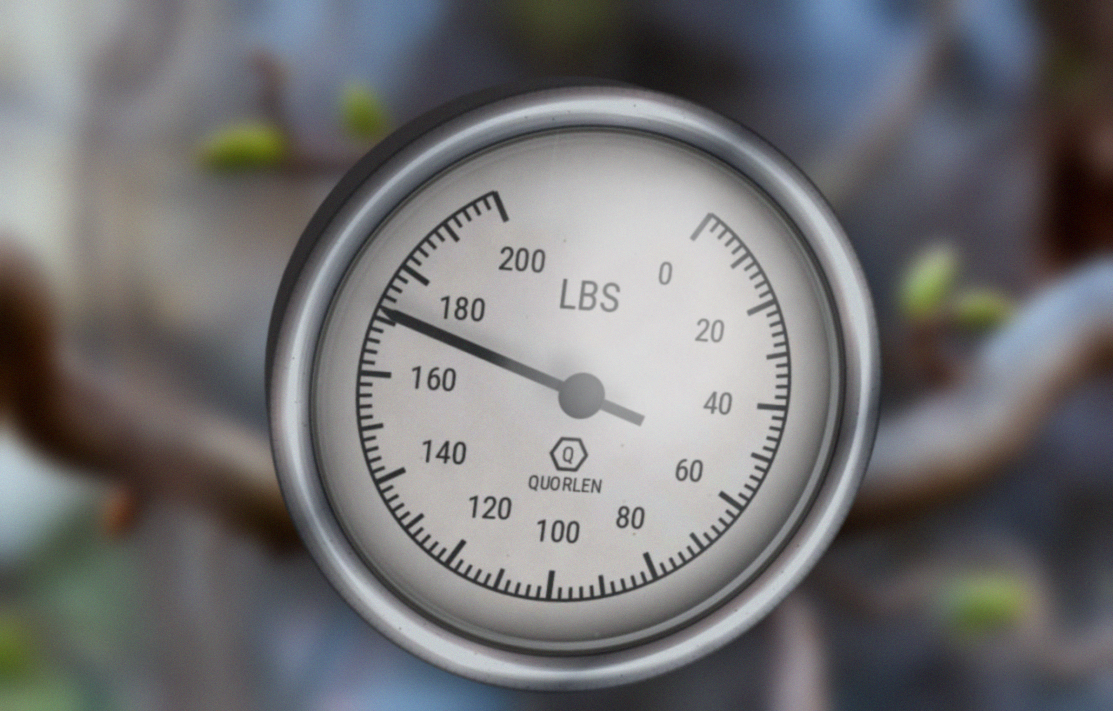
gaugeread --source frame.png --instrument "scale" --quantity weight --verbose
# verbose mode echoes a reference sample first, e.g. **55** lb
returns **172** lb
